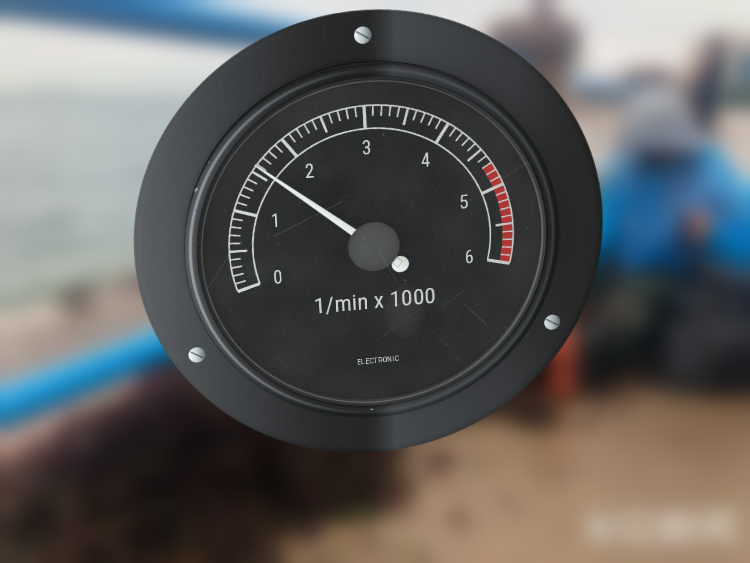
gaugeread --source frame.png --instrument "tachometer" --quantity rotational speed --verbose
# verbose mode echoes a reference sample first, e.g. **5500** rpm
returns **1600** rpm
